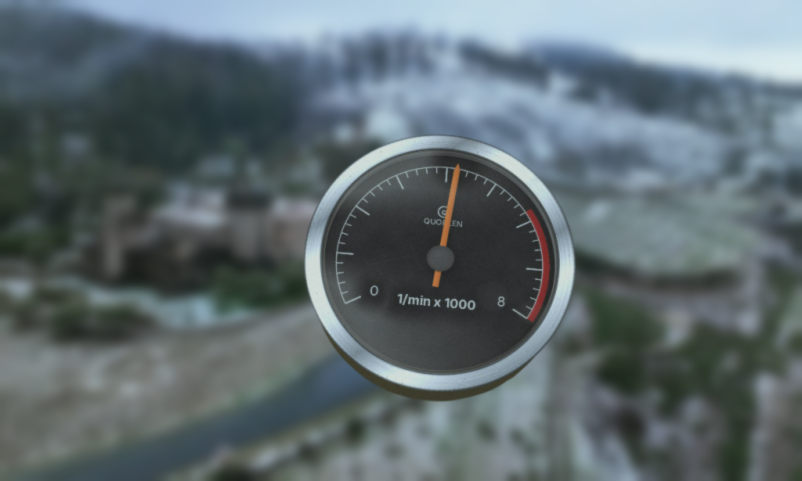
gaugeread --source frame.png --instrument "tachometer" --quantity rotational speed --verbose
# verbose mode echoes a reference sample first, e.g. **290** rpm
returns **4200** rpm
